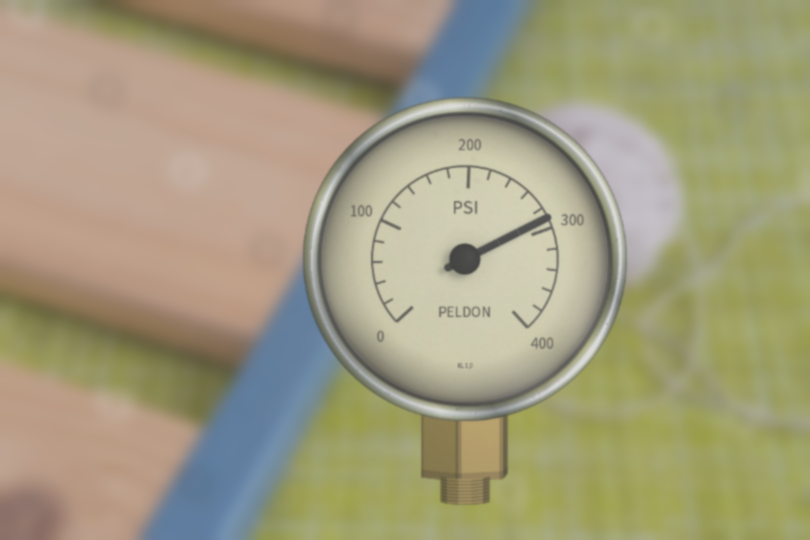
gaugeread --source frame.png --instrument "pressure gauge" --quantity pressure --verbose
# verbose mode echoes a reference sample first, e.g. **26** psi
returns **290** psi
